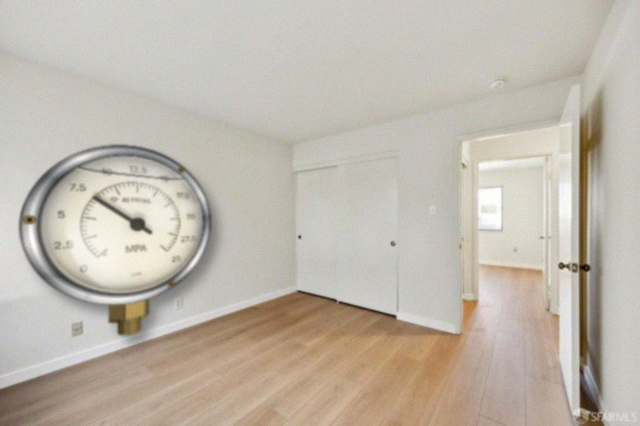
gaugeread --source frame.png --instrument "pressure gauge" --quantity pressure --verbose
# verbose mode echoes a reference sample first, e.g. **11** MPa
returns **7.5** MPa
